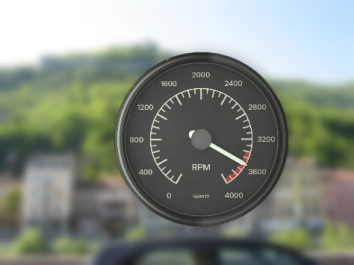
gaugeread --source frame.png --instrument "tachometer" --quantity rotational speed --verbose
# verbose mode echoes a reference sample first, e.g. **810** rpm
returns **3600** rpm
